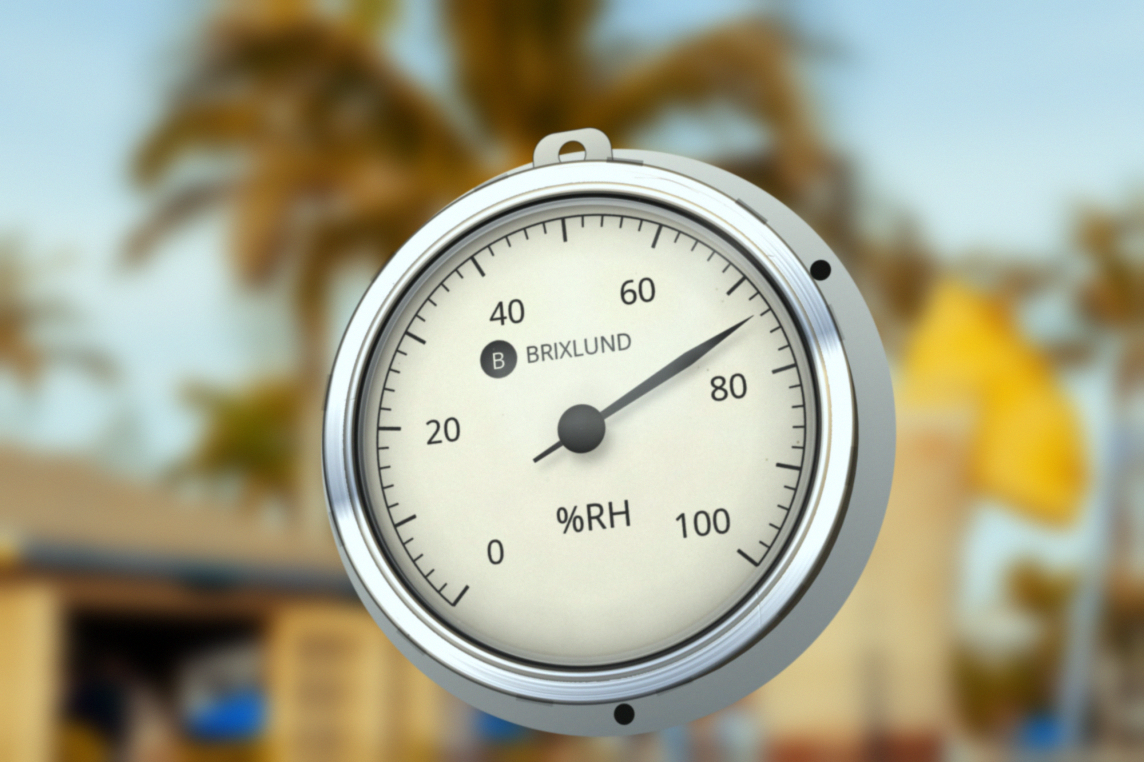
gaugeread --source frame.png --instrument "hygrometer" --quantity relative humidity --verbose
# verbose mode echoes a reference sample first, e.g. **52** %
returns **74** %
